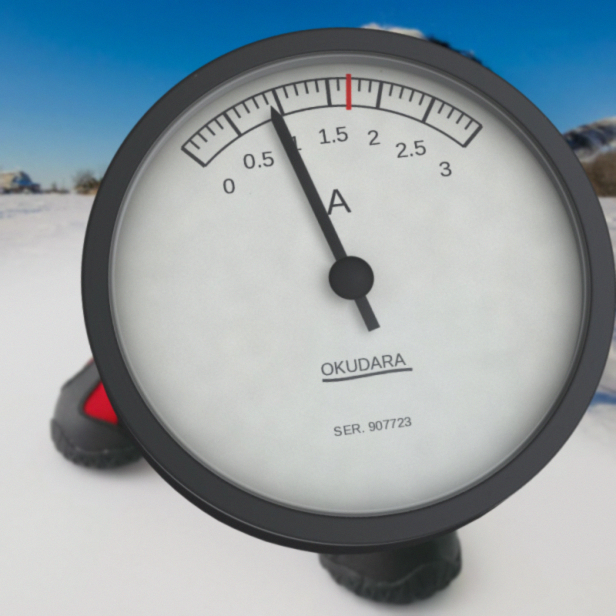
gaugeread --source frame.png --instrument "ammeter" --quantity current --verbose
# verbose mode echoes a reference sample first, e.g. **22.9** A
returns **0.9** A
